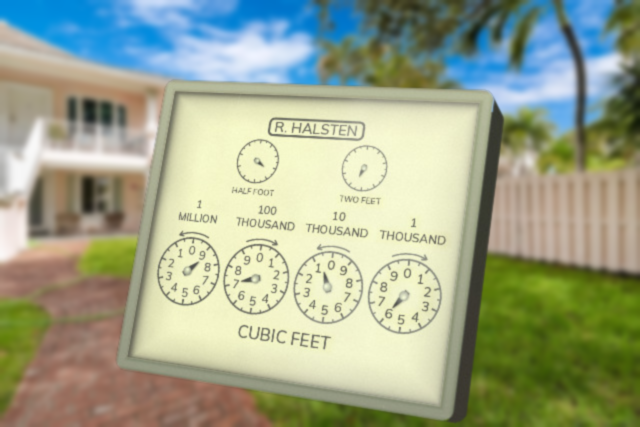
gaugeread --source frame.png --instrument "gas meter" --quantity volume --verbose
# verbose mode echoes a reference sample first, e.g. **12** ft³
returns **870600** ft³
